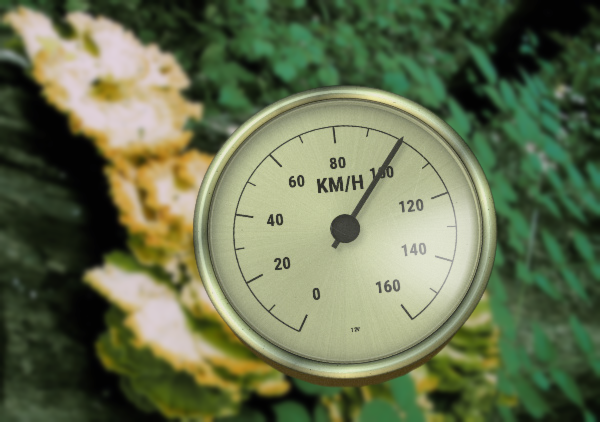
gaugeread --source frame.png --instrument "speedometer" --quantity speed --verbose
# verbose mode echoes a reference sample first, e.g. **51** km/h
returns **100** km/h
